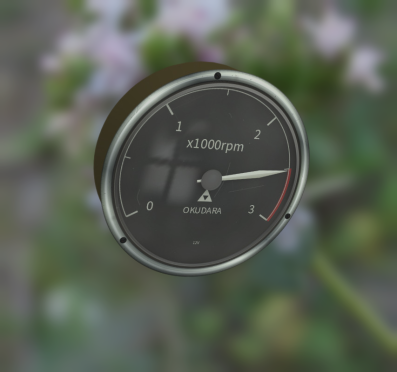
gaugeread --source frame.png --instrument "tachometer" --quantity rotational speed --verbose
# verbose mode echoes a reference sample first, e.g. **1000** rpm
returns **2500** rpm
